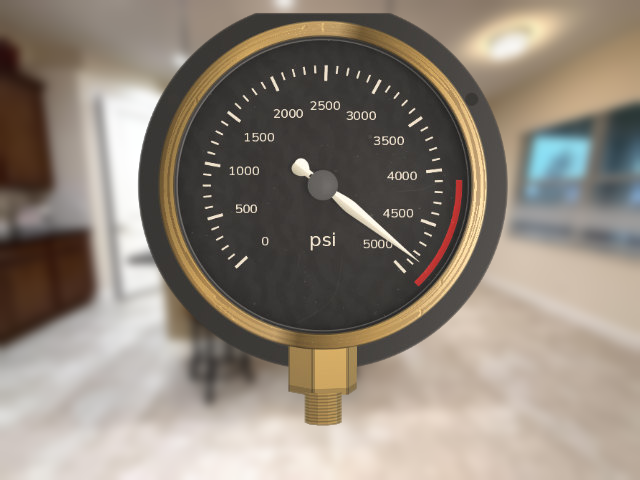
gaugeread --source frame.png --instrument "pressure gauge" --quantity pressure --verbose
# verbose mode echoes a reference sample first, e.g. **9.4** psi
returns **4850** psi
